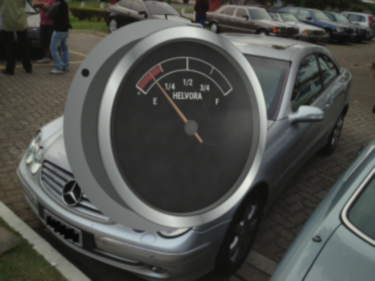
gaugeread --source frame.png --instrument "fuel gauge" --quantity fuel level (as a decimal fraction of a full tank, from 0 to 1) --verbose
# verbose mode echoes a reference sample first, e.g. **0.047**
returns **0.125**
